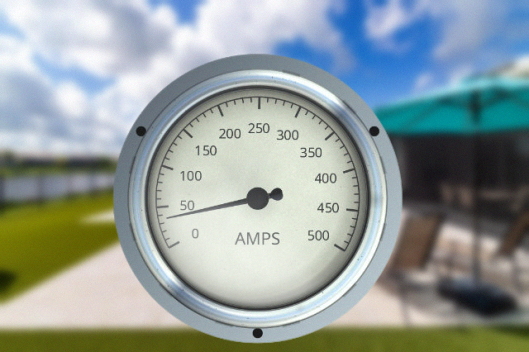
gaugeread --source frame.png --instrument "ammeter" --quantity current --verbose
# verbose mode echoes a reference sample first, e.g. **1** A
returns **35** A
